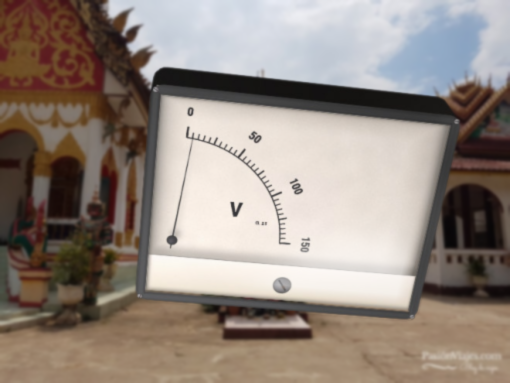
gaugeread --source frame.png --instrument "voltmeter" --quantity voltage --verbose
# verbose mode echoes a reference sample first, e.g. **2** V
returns **5** V
